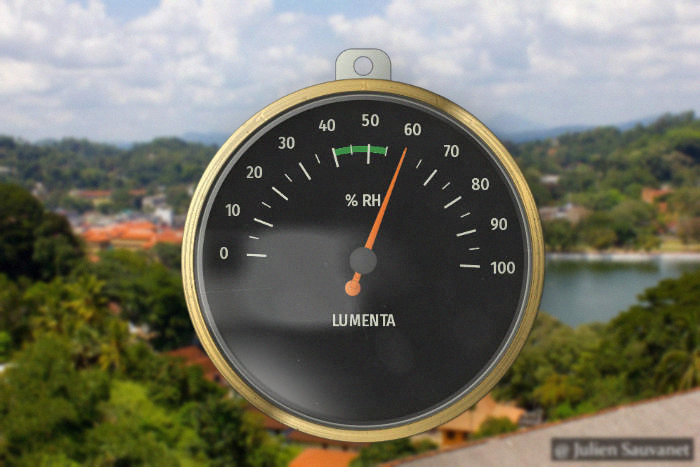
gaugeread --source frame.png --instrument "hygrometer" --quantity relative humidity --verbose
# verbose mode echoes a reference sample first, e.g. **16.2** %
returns **60** %
